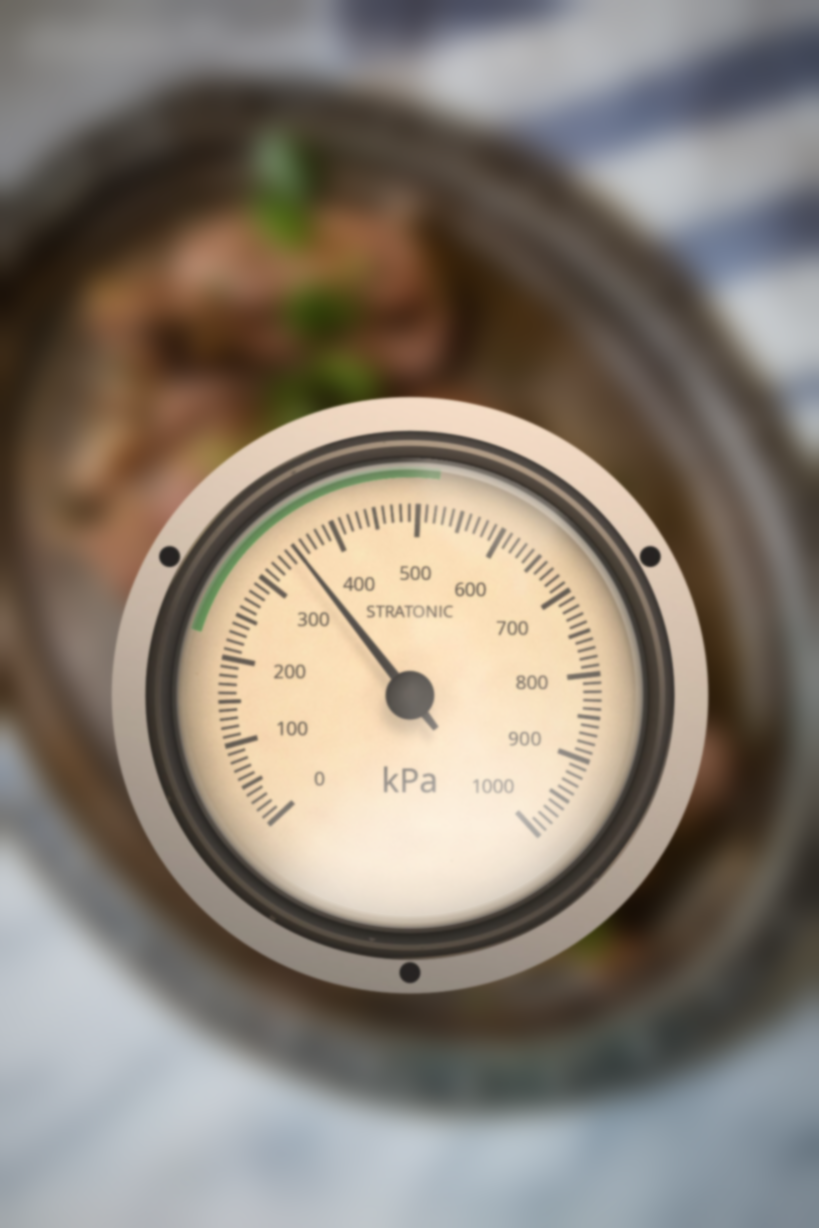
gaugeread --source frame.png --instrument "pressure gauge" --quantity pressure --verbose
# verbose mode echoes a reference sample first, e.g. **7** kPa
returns **350** kPa
